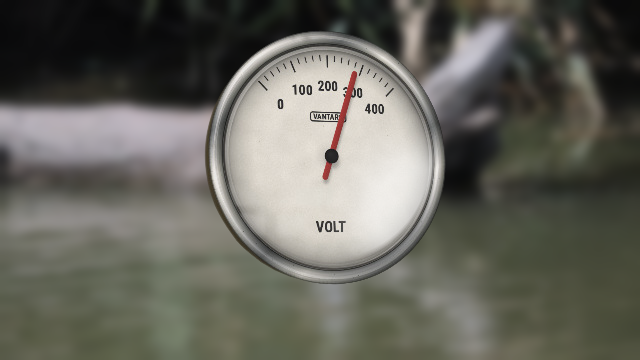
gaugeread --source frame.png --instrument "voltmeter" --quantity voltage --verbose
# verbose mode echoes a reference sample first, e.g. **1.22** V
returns **280** V
